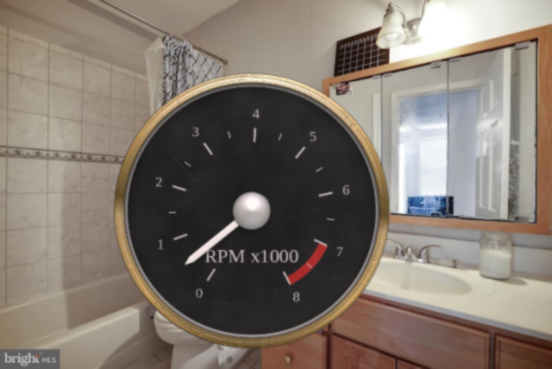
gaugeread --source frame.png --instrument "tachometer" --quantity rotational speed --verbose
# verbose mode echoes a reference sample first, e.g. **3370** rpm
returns **500** rpm
